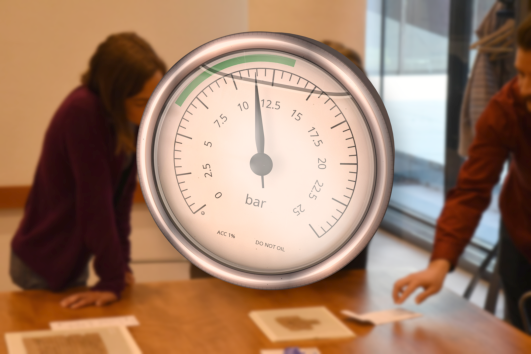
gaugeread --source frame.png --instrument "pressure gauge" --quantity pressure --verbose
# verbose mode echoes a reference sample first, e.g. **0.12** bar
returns **11.5** bar
